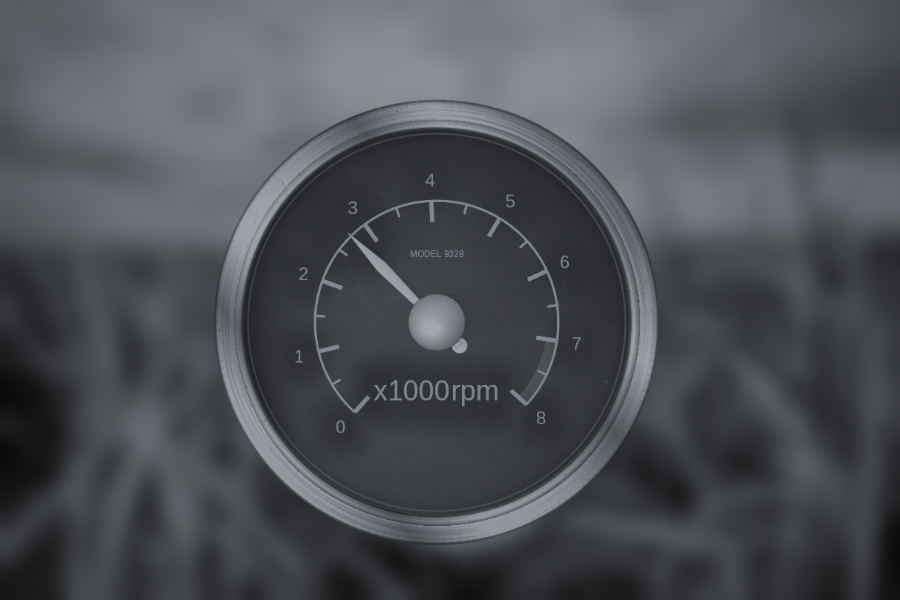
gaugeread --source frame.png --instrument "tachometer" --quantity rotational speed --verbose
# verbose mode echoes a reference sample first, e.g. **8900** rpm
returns **2750** rpm
